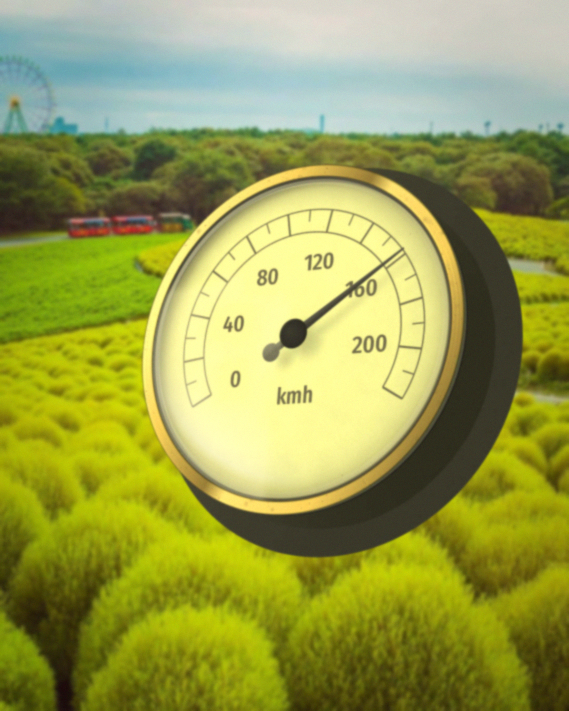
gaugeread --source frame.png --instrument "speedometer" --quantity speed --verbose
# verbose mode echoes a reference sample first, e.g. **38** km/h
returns **160** km/h
